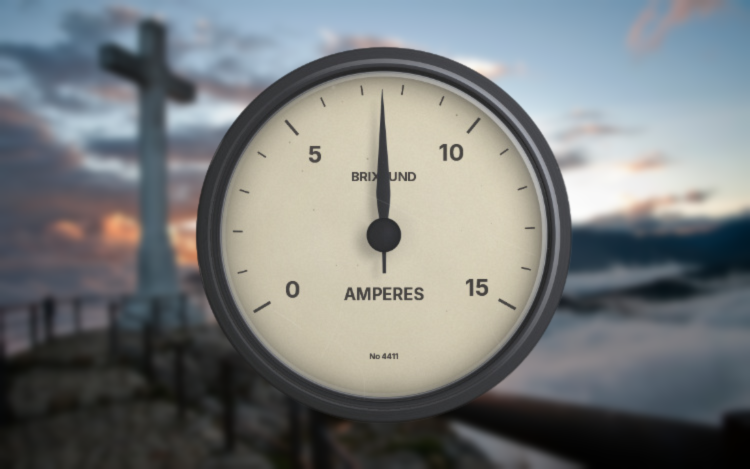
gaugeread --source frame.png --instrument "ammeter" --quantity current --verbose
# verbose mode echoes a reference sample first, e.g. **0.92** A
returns **7.5** A
